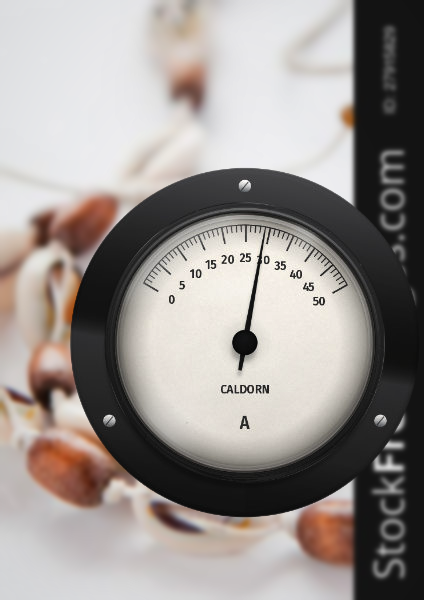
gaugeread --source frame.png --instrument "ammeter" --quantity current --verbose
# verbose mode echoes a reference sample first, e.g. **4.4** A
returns **29** A
